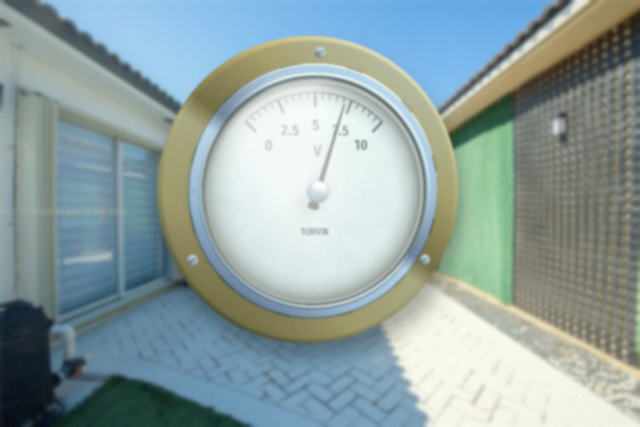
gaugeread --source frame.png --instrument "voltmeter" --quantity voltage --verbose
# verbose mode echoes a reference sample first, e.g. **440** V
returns **7** V
